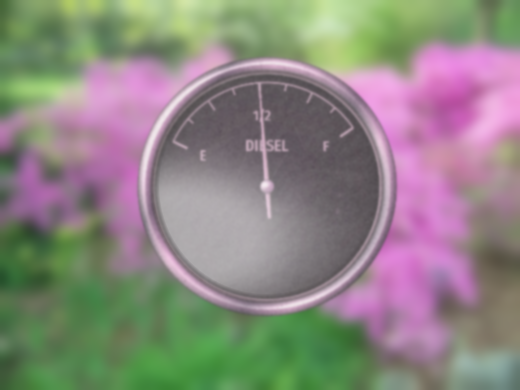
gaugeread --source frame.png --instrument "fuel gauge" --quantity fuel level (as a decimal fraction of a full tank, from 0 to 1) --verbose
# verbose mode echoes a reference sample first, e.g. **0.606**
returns **0.5**
